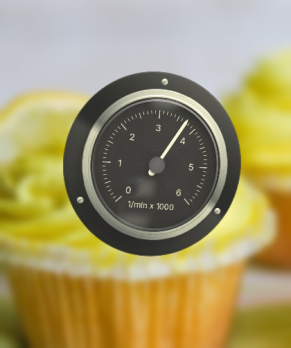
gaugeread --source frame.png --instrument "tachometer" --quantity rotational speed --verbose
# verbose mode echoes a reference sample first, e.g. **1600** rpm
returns **3700** rpm
